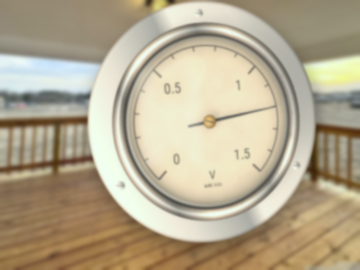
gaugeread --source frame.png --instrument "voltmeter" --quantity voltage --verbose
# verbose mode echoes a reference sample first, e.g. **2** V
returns **1.2** V
